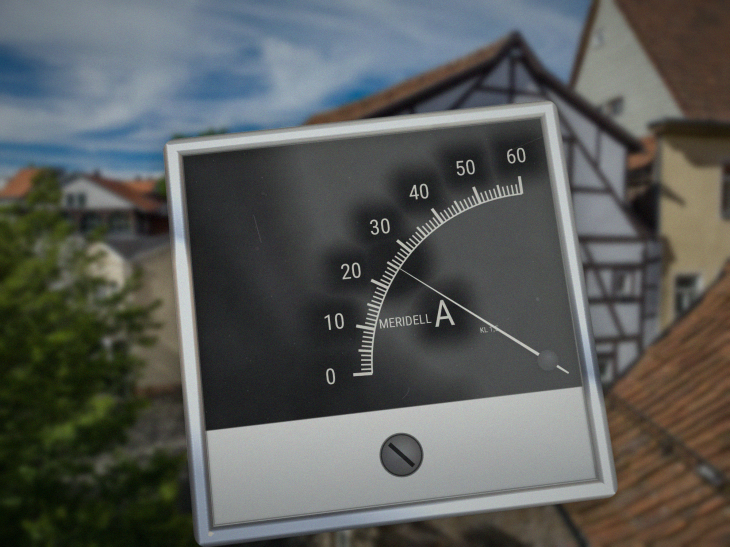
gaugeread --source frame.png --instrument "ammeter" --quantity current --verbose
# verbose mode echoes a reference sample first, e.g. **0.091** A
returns **25** A
